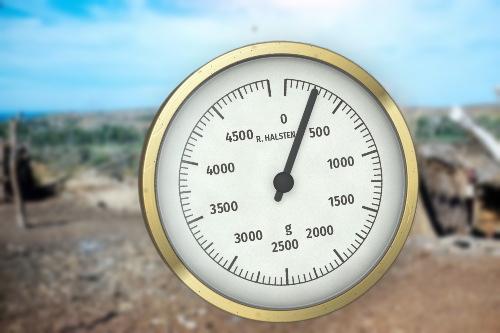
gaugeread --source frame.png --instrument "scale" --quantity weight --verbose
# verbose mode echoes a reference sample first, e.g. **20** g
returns **250** g
